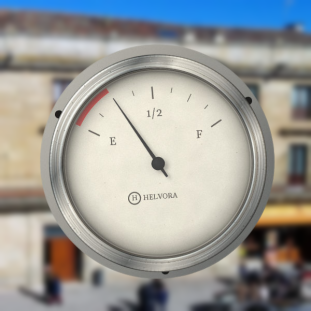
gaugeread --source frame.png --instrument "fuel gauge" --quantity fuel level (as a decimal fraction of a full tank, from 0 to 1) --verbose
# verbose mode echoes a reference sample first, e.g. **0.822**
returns **0.25**
